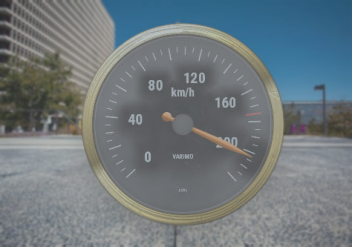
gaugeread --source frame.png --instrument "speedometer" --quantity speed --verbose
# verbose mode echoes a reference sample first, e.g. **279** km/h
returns **202.5** km/h
